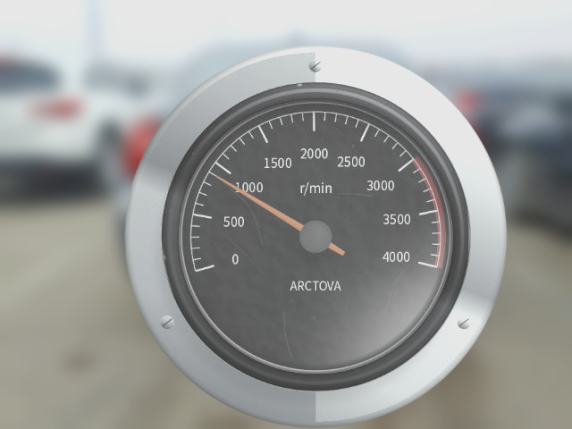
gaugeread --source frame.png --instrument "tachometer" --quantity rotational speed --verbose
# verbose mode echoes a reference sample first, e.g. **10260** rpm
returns **900** rpm
